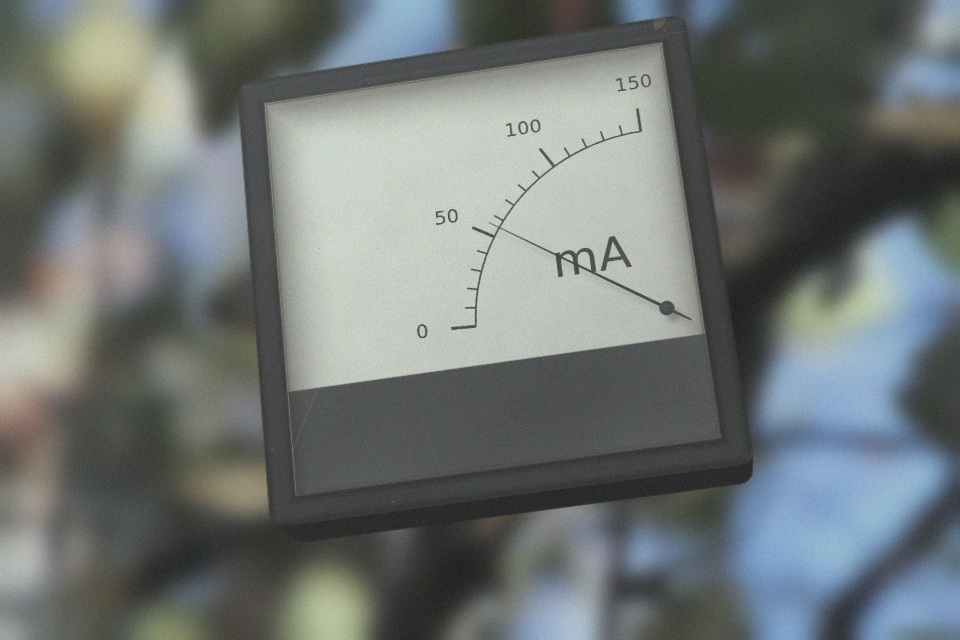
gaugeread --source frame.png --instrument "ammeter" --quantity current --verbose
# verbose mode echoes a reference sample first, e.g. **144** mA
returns **55** mA
